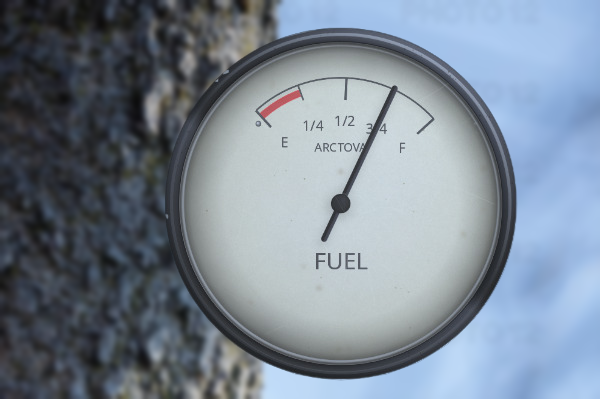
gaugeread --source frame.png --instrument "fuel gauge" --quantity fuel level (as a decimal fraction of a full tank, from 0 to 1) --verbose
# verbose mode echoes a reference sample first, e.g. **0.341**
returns **0.75**
